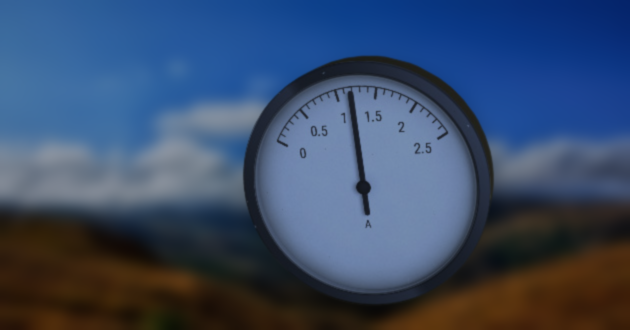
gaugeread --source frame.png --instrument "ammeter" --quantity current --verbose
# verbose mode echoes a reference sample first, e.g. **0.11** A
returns **1.2** A
